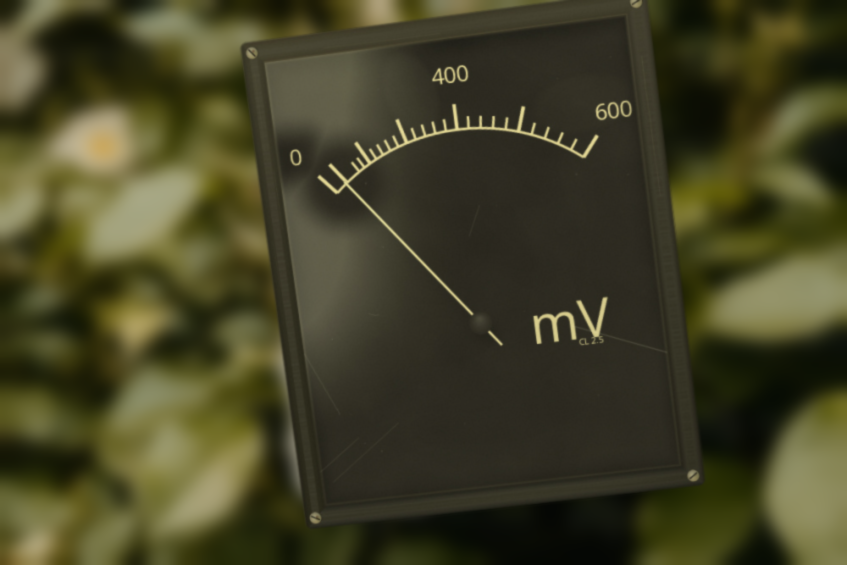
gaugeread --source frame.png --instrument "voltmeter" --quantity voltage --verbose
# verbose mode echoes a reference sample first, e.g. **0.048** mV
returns **100** mV
